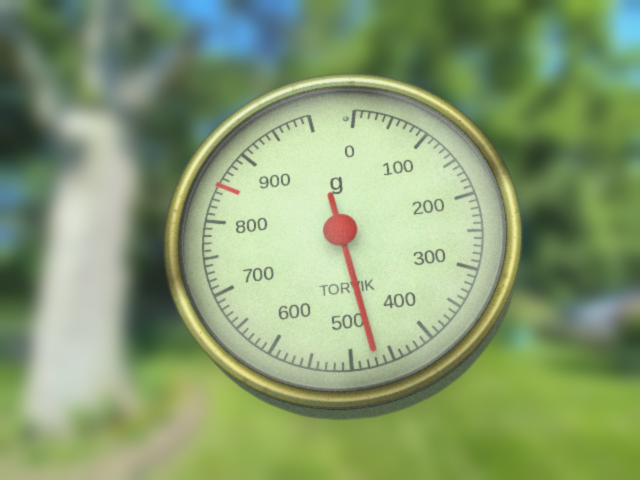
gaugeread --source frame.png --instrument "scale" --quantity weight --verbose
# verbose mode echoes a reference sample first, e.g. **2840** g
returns **470** g
